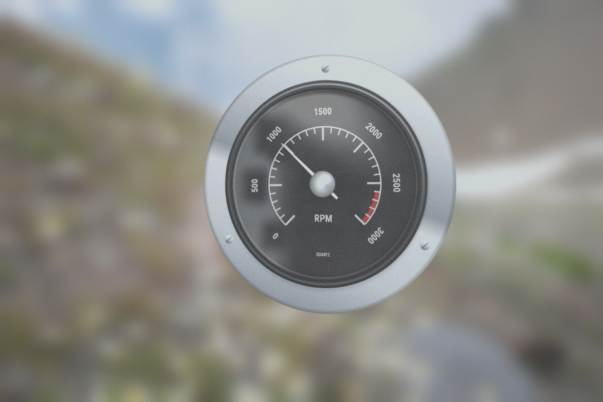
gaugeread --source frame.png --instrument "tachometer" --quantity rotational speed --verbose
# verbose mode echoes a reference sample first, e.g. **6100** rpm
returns **1000** rpm
